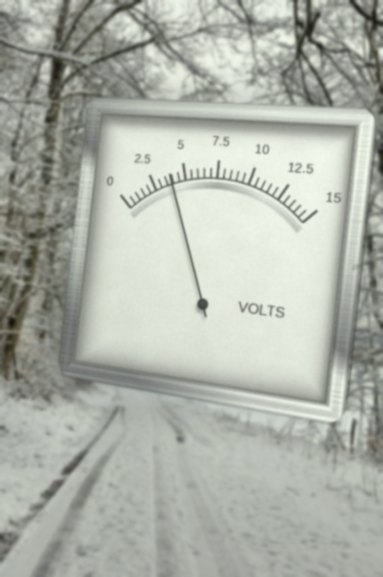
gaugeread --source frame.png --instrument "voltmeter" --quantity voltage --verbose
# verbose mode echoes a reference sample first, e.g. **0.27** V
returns **4** V
